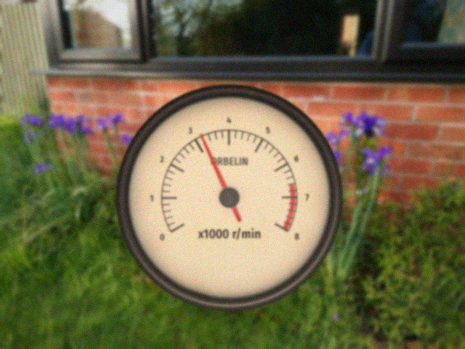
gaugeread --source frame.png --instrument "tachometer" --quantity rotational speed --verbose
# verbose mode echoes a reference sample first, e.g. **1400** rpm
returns **3200** rpm
